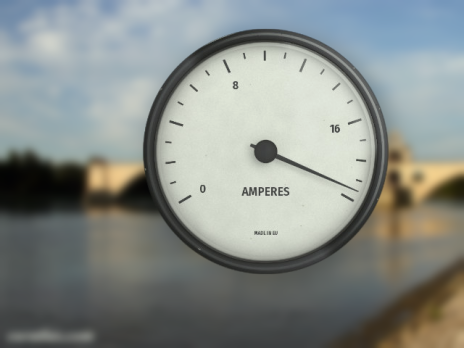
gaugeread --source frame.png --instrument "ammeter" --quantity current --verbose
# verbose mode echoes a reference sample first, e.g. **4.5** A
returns **19.5** A
